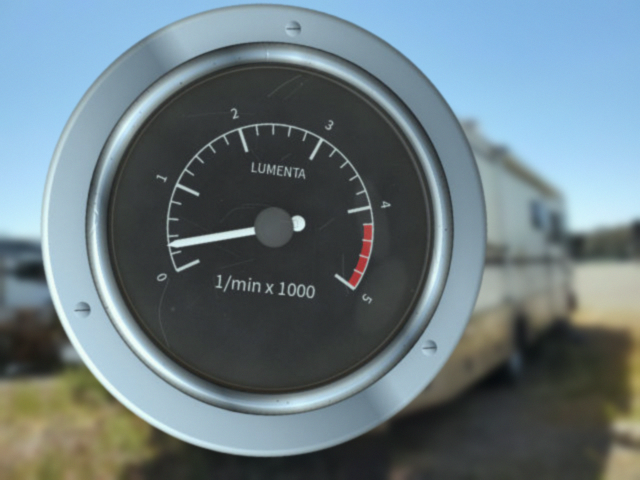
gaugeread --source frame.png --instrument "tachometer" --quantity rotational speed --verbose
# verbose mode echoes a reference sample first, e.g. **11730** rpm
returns **300** rpm
